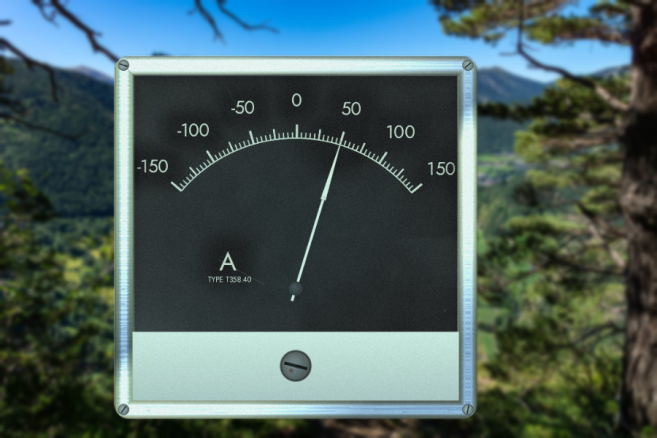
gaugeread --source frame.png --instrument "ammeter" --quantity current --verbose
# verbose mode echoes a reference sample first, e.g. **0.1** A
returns **50** A
